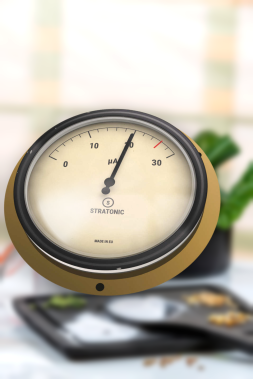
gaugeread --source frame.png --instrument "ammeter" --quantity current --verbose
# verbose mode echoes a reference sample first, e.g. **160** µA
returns **20** µA
